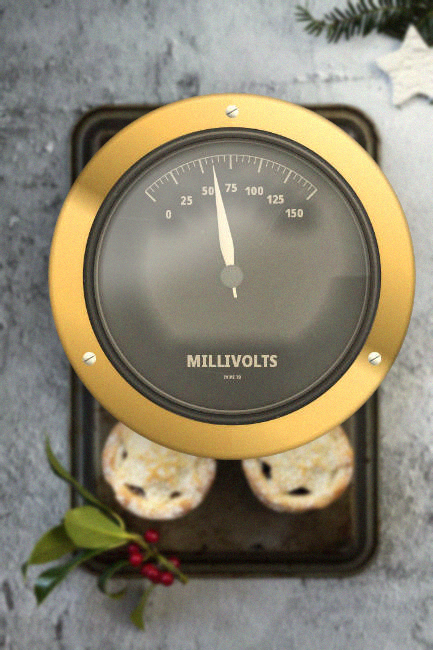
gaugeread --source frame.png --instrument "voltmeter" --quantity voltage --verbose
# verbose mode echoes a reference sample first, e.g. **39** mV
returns **60** mV
